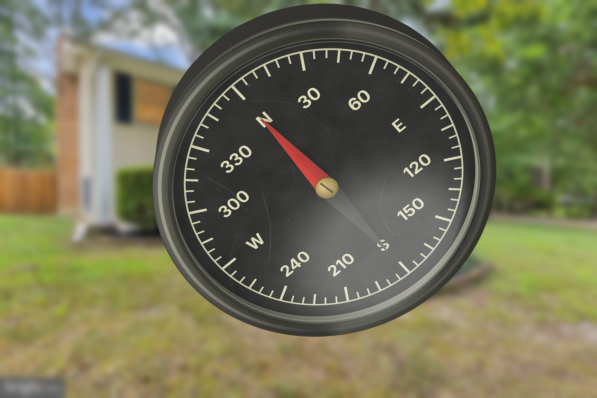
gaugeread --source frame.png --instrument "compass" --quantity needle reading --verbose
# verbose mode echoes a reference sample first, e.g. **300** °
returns **0** °
